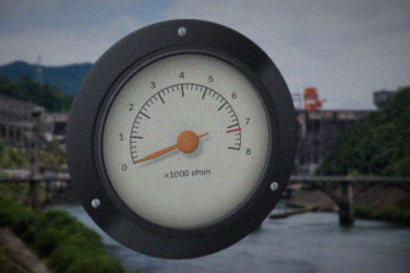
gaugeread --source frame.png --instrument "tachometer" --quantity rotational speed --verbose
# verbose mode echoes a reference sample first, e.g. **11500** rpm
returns **0** rpm
